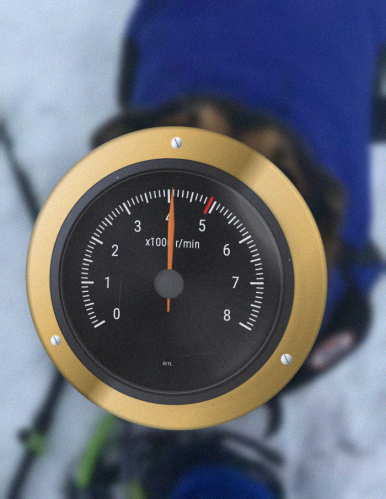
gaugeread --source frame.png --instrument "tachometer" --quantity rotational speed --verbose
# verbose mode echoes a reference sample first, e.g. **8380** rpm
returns **4100** rpm
